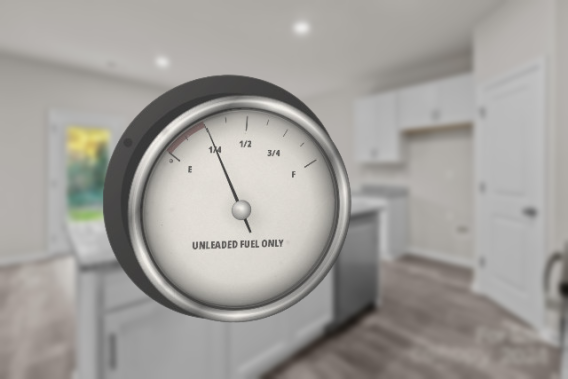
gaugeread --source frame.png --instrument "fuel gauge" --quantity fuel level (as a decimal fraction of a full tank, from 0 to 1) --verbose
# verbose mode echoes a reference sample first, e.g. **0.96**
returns **0.25**
